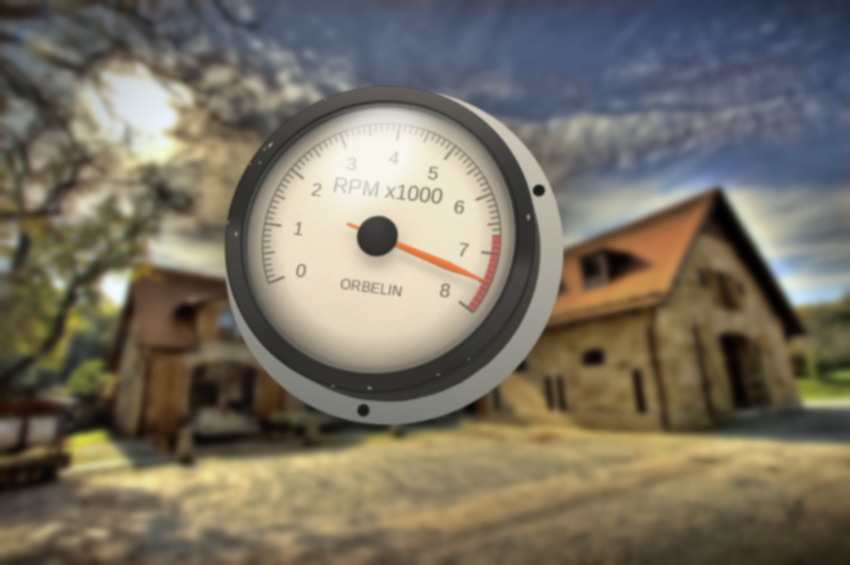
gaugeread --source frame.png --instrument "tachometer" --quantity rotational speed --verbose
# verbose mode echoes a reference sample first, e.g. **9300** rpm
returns **7500** rpm
